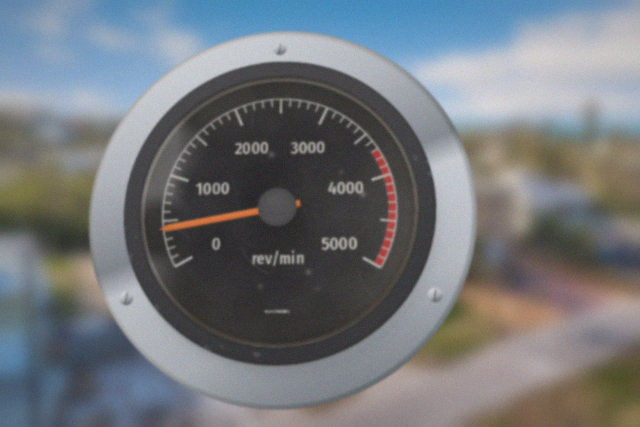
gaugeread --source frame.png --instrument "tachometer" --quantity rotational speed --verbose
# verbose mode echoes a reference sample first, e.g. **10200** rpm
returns **400** rpm
